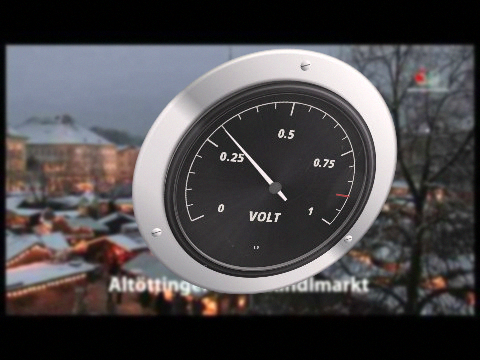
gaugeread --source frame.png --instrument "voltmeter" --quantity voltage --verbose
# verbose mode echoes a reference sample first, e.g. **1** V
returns **0.3** V
